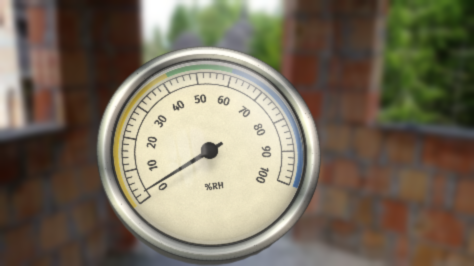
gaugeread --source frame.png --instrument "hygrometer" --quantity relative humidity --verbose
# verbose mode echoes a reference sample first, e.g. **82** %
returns **2** %
